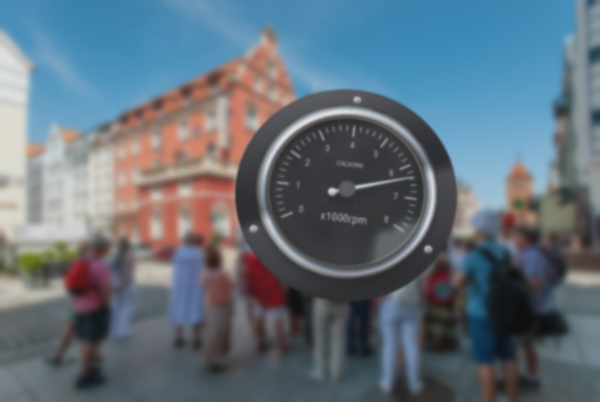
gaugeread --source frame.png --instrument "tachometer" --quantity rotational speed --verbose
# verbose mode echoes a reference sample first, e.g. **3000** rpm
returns **6400** rpm
